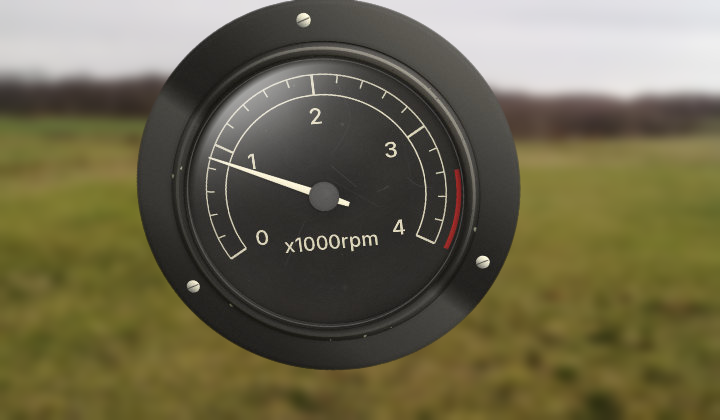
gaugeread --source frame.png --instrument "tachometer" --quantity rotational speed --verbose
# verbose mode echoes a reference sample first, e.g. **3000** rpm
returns **900** rpm
